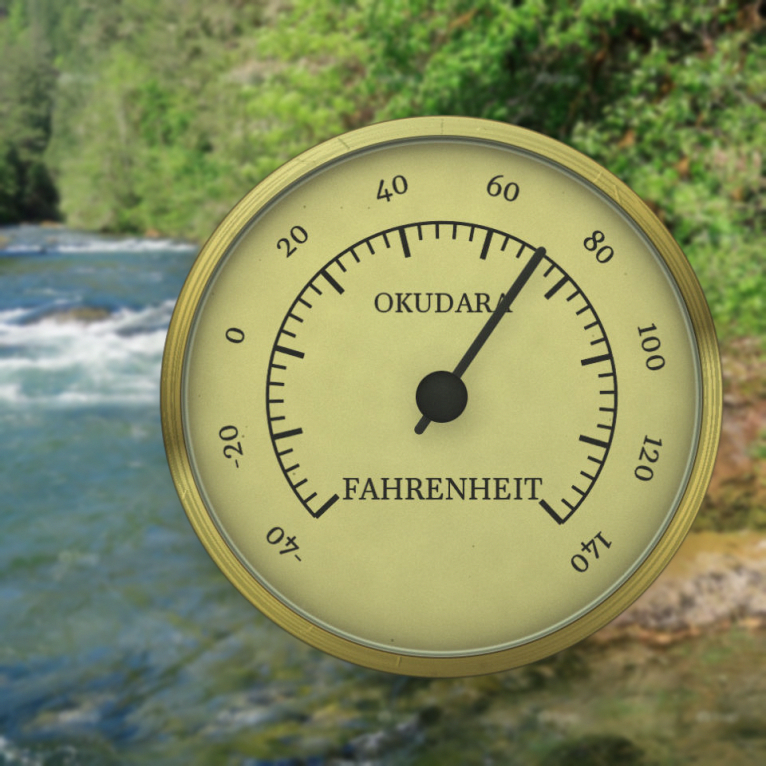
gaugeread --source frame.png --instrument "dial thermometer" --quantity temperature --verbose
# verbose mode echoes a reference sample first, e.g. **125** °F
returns **72** °F
